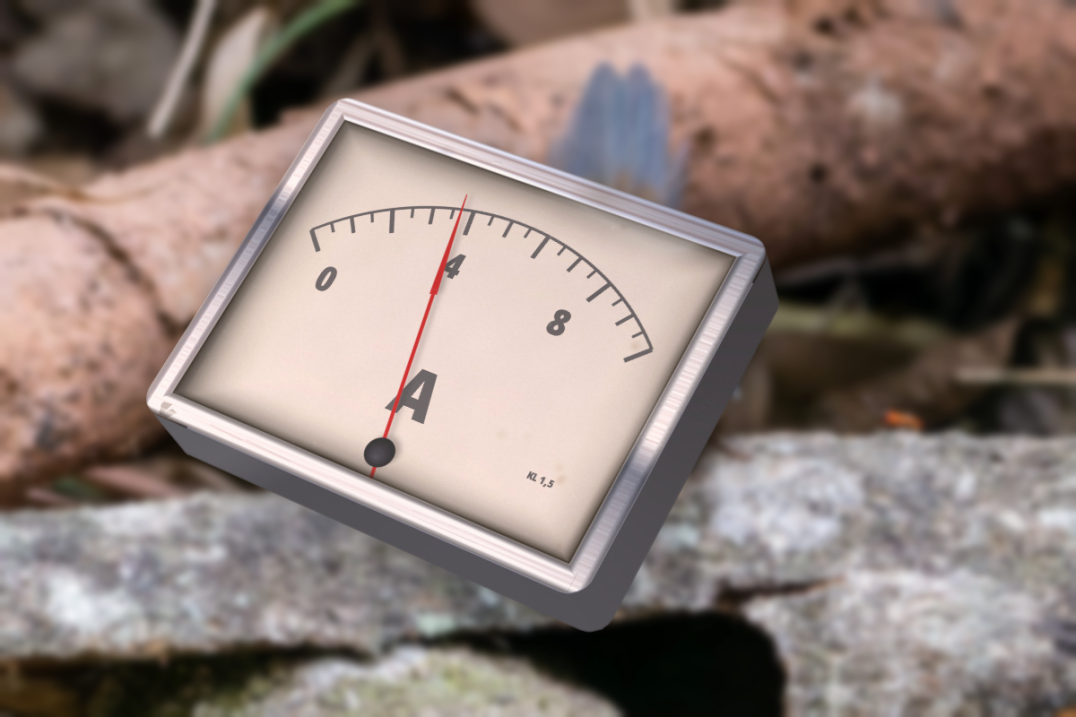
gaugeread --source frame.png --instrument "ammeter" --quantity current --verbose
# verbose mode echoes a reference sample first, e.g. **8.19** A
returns **3.75** A
